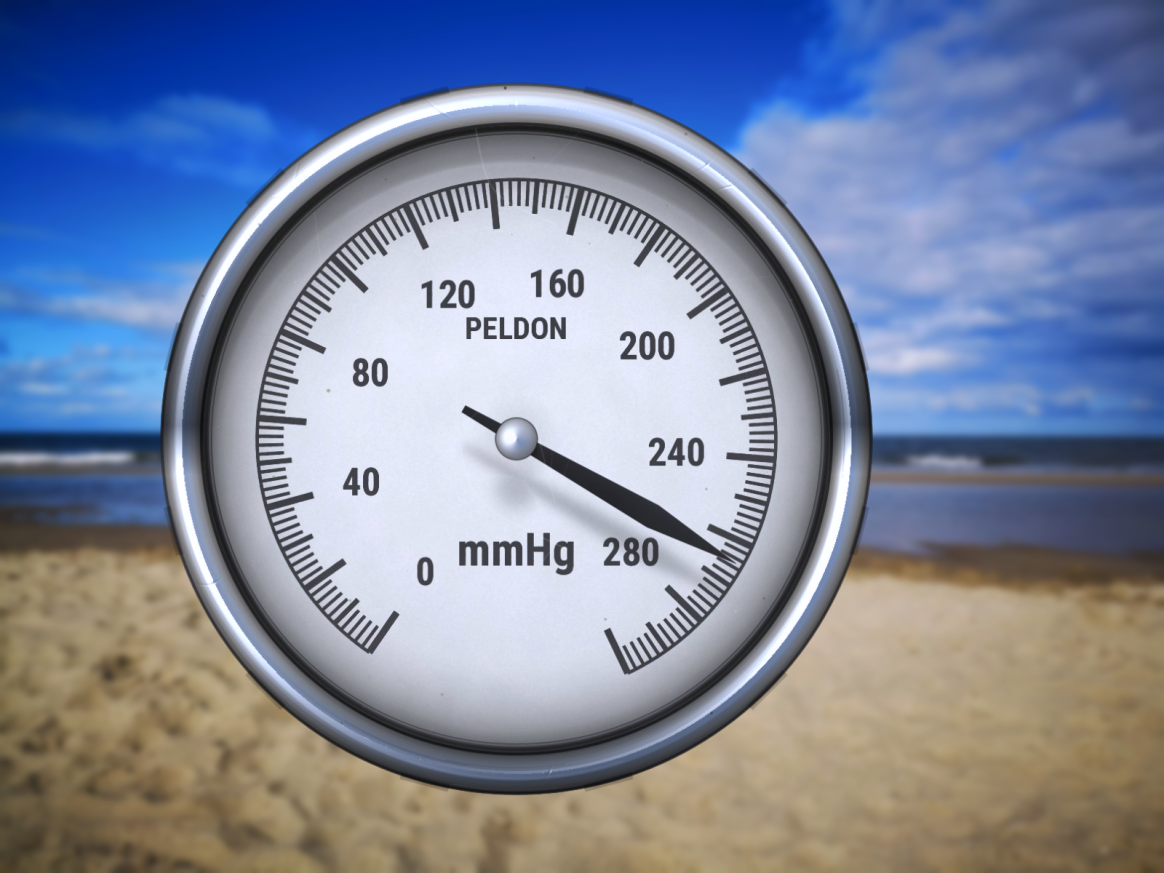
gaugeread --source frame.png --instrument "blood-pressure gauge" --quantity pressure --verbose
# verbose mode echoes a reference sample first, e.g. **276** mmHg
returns **265** mmHg
